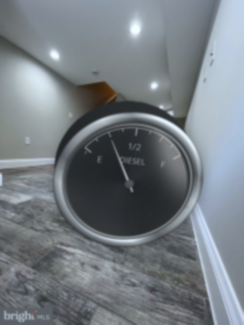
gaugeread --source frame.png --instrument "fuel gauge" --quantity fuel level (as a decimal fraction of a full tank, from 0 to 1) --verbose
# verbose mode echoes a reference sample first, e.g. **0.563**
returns **0.25**
